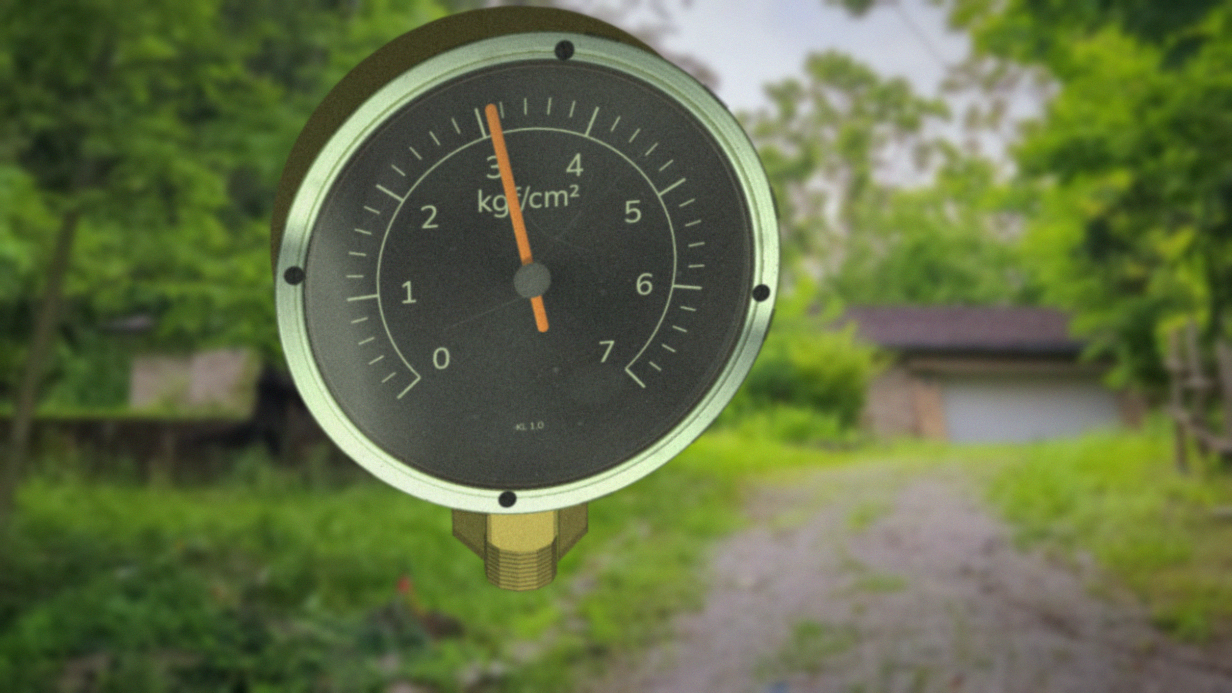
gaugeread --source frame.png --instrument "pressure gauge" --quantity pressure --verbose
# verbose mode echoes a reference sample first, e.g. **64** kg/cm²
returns **3.1** kg/cm²
